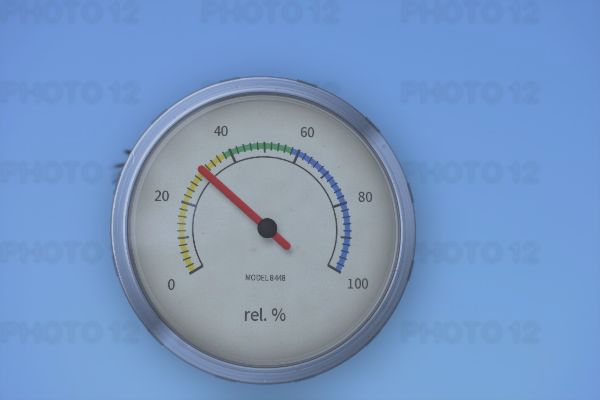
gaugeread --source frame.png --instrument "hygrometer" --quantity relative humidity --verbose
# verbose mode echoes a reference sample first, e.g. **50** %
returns **30** %
